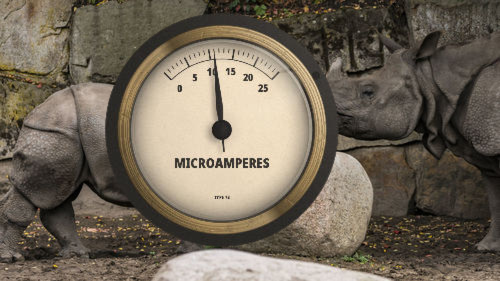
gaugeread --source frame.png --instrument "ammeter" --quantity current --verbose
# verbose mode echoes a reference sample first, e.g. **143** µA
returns **11** µA
